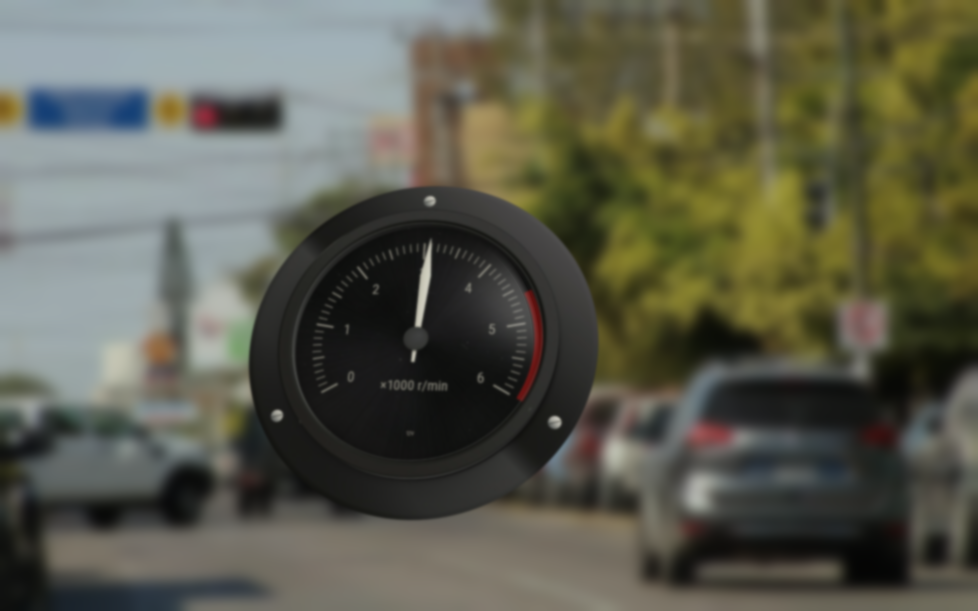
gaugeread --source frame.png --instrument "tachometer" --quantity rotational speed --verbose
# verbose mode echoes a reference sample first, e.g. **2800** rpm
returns **3100** rpm
